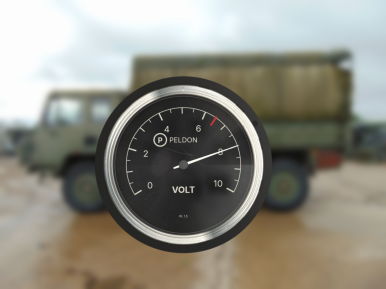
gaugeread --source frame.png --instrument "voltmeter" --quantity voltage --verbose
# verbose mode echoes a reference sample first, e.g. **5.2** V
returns **8** V
